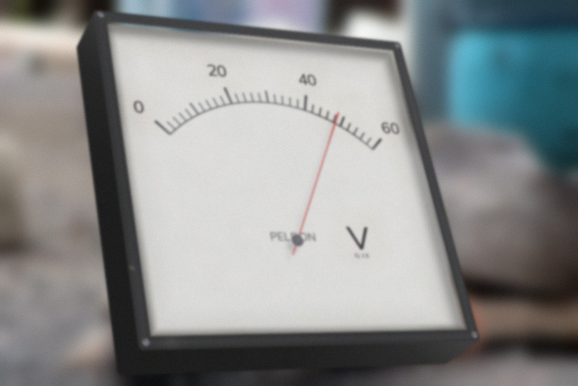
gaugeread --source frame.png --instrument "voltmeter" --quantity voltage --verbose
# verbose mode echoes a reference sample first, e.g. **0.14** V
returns **48** V
